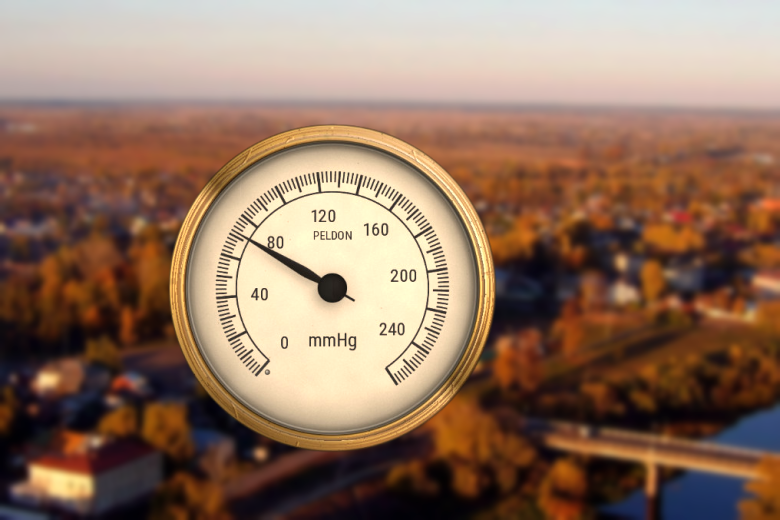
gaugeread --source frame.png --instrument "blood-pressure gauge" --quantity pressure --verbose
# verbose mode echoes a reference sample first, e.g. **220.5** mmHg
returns **72** mmHg
